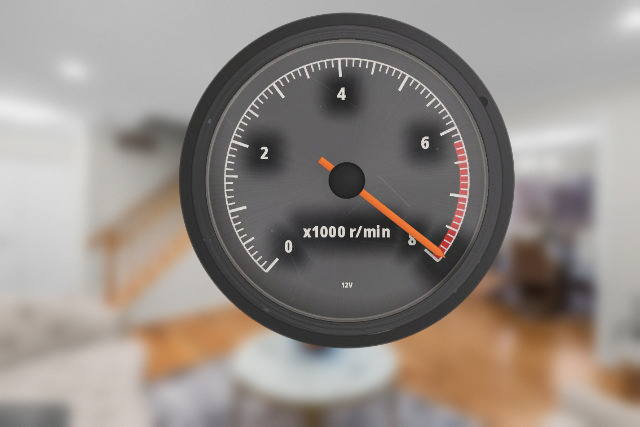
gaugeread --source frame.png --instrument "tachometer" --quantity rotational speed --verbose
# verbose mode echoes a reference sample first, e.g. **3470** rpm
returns **7900** rpm
